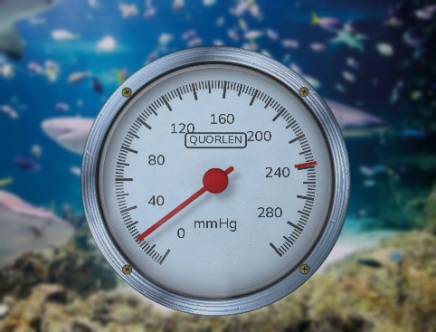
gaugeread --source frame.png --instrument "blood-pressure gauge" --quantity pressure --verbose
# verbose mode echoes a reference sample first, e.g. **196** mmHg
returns **20** mmHg
